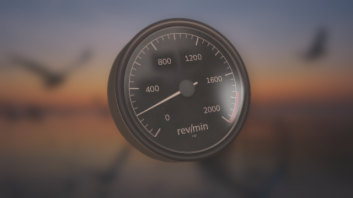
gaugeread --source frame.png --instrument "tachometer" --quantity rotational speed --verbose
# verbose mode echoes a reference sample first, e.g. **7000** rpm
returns **200** rpm
